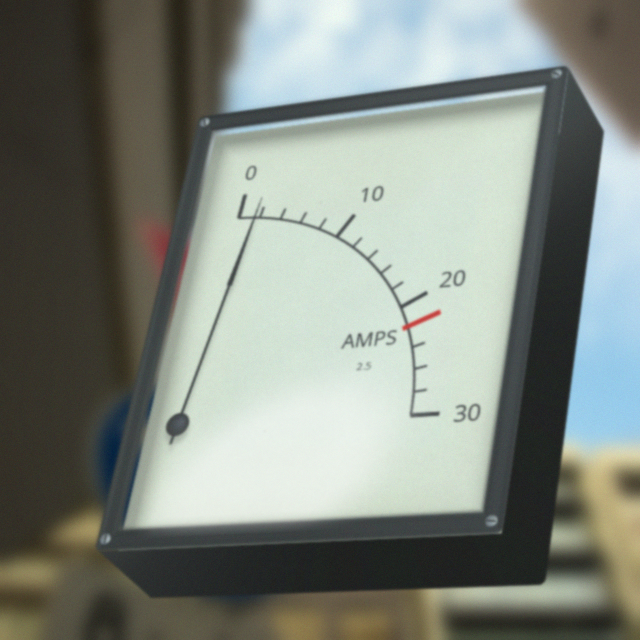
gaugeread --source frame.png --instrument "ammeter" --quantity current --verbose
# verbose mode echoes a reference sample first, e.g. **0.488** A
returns **2** A
